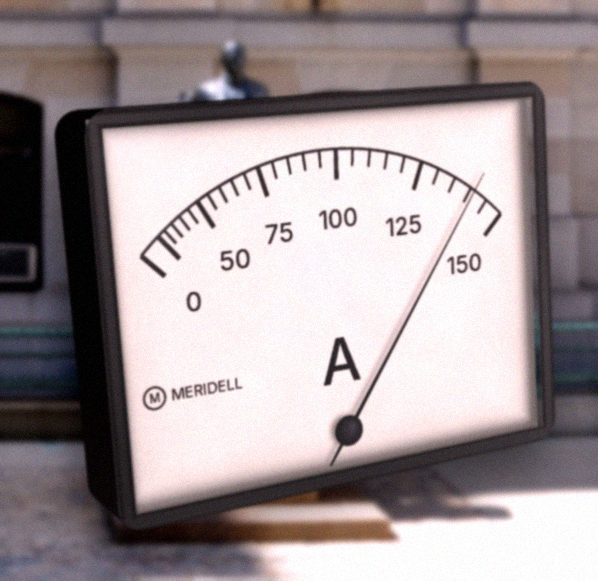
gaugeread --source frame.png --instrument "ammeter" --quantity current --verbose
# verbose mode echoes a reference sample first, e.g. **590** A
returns **140** A
